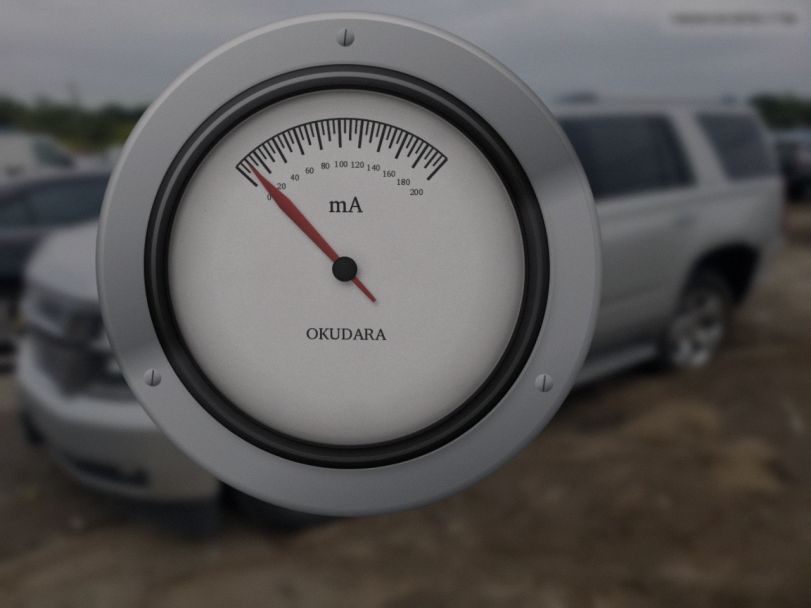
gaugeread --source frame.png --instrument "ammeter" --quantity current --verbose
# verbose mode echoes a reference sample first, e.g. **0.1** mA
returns **10** mA
